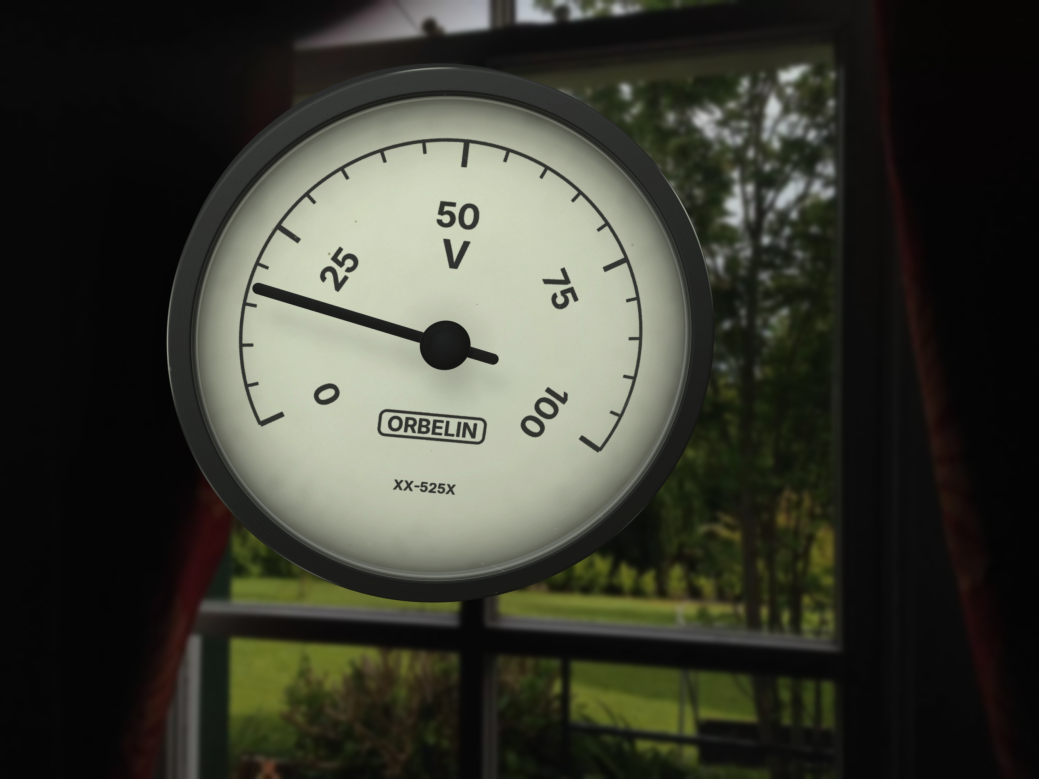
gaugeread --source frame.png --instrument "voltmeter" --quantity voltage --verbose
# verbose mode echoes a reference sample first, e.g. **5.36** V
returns **17.5** V
